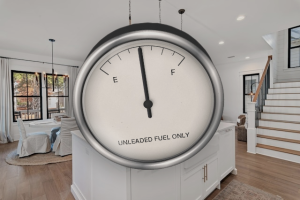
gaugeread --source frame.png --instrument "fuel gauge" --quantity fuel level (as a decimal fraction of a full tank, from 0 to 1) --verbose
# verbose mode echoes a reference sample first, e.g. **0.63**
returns **0.5**
